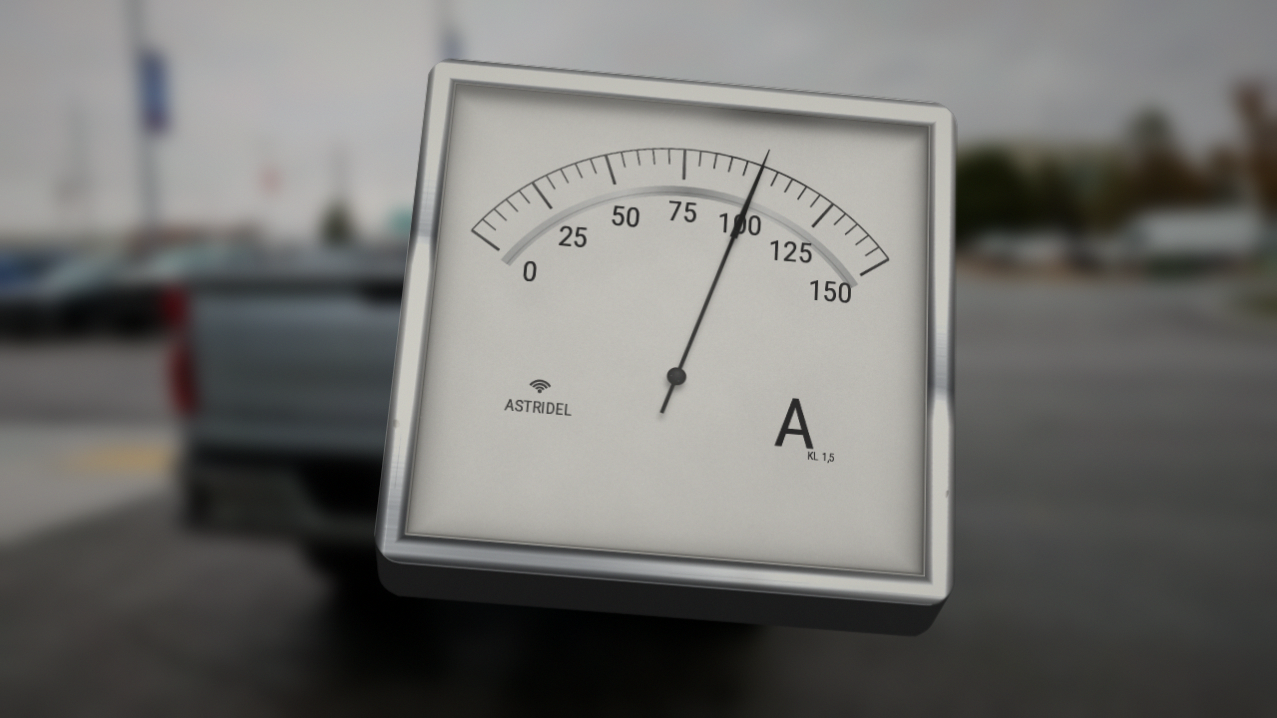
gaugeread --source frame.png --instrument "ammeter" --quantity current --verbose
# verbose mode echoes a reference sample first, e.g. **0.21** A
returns **100** A
